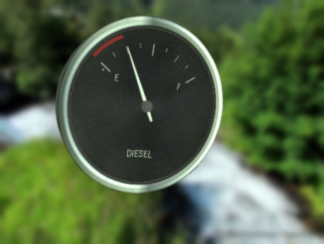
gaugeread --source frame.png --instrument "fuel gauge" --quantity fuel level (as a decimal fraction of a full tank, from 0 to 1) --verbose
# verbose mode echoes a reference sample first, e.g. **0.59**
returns **0.25**
